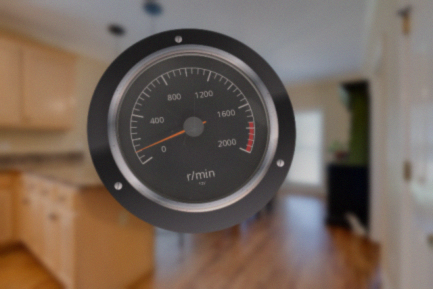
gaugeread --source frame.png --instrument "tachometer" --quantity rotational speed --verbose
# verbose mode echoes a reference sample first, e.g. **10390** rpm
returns **100** rpm
